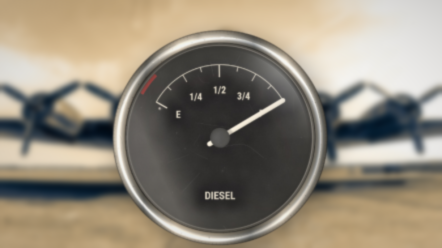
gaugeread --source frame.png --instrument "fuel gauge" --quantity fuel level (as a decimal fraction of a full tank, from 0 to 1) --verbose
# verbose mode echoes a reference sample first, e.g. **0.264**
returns **1**
